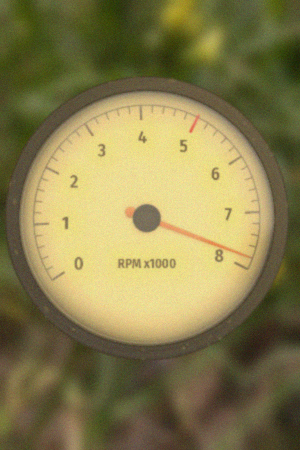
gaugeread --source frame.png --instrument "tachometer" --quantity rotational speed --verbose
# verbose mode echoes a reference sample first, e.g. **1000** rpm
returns **7800** rpm
